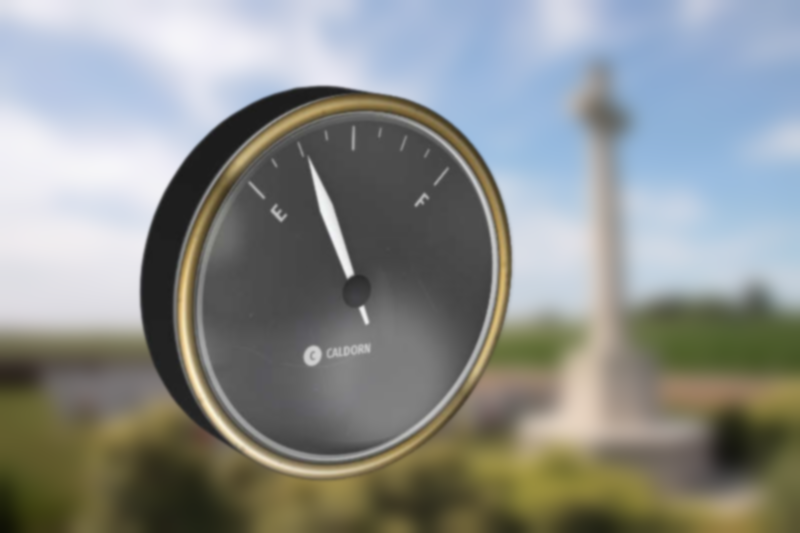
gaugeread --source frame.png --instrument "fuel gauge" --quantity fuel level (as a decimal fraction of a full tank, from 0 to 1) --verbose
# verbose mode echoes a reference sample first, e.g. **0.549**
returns **0.25**
